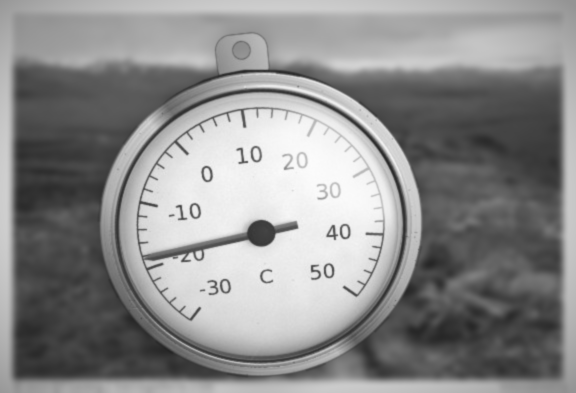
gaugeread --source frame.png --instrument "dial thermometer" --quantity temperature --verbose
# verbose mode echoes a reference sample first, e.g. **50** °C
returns **-18** °C
